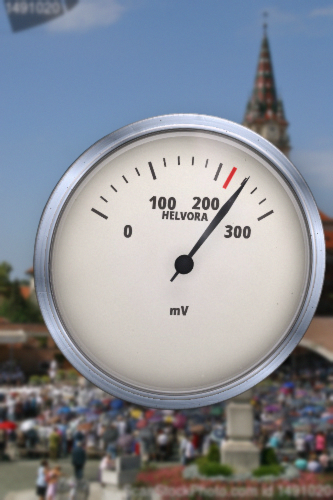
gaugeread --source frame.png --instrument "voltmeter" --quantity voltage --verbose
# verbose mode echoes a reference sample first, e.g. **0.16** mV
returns **240** mV
